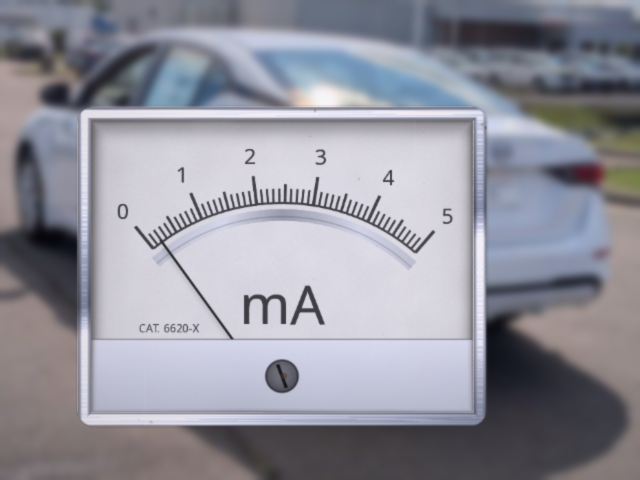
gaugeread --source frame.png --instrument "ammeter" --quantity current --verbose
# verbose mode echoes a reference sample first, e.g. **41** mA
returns **0.2** mA
